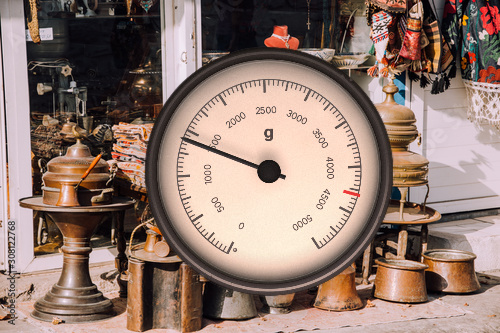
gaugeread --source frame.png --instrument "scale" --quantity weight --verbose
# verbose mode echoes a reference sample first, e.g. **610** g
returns **1400** g
